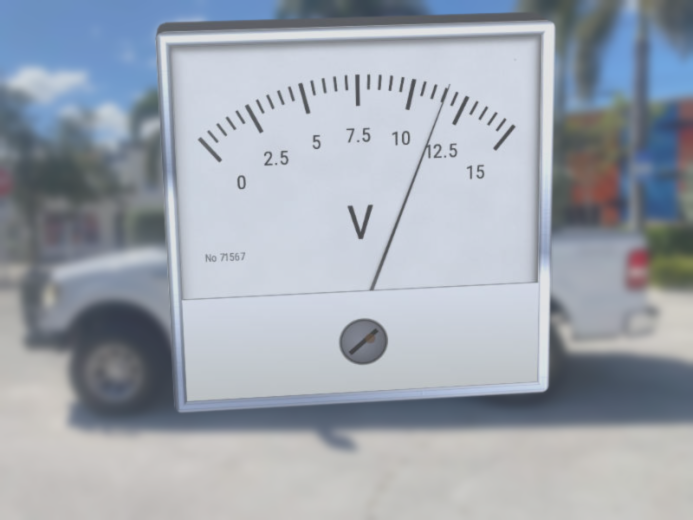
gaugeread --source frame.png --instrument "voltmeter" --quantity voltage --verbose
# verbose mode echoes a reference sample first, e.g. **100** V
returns **11.5** V
